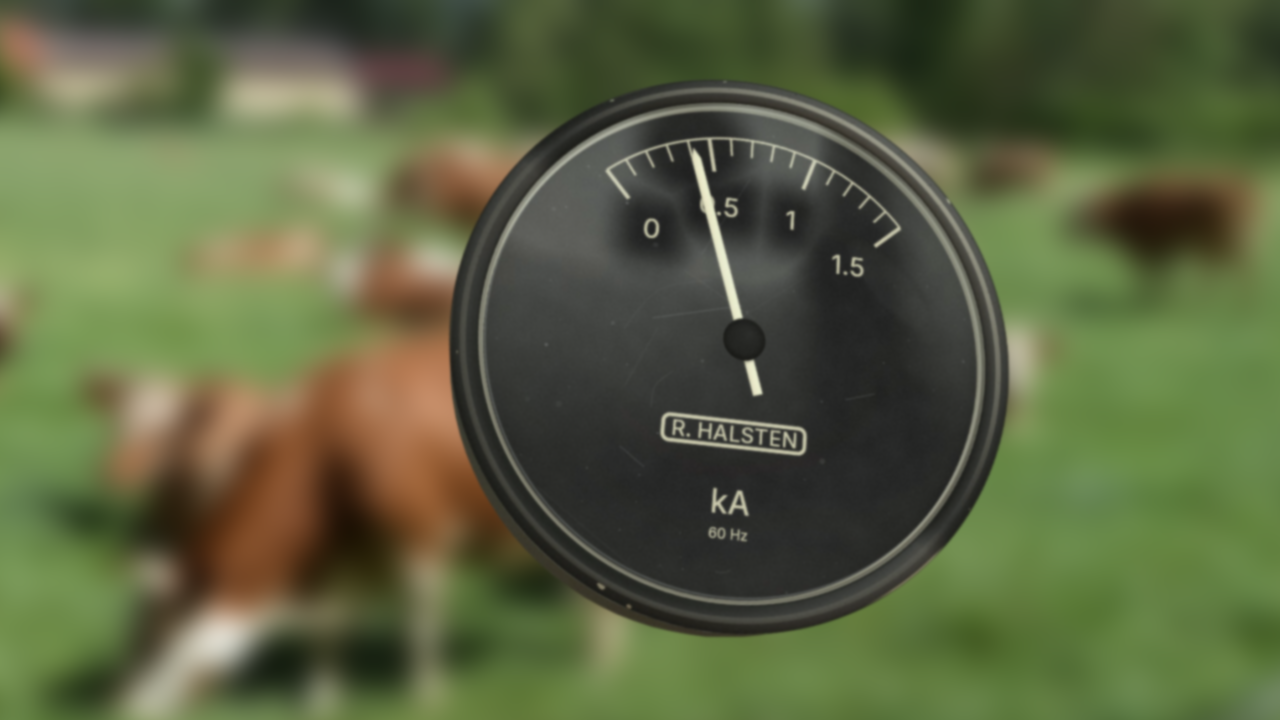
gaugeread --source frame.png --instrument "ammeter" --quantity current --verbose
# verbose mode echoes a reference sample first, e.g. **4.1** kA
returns **0.4** kA
